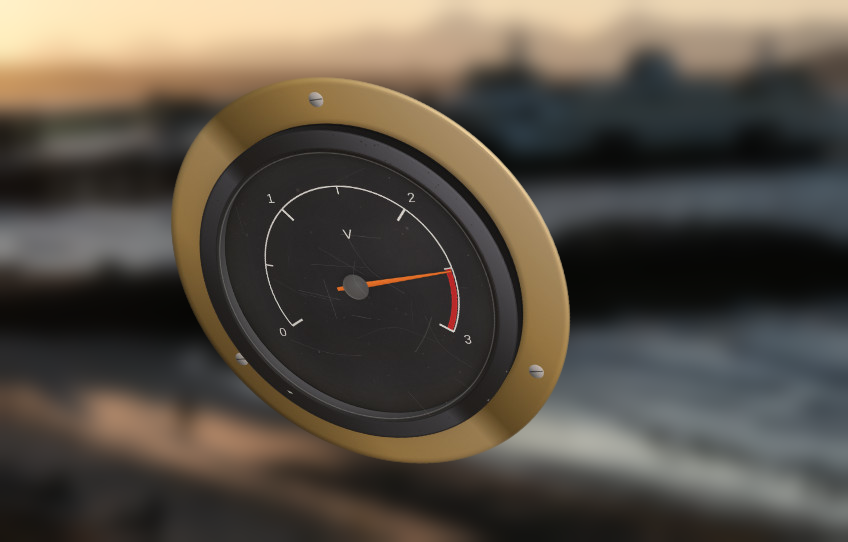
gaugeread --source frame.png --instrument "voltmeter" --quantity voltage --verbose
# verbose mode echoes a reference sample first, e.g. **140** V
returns **2.5** V
